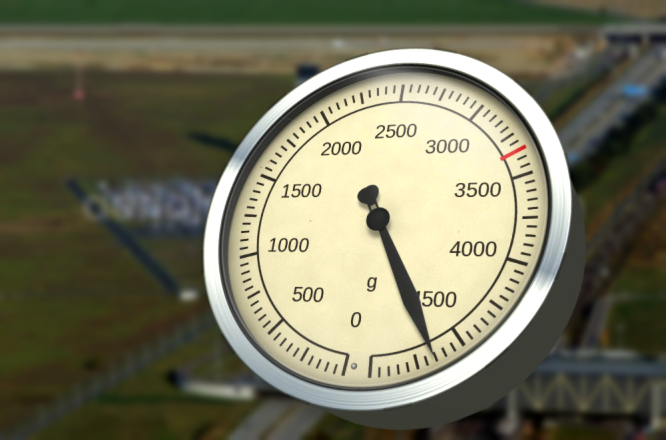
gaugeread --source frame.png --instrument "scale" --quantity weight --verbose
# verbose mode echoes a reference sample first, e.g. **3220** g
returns **4650** g
